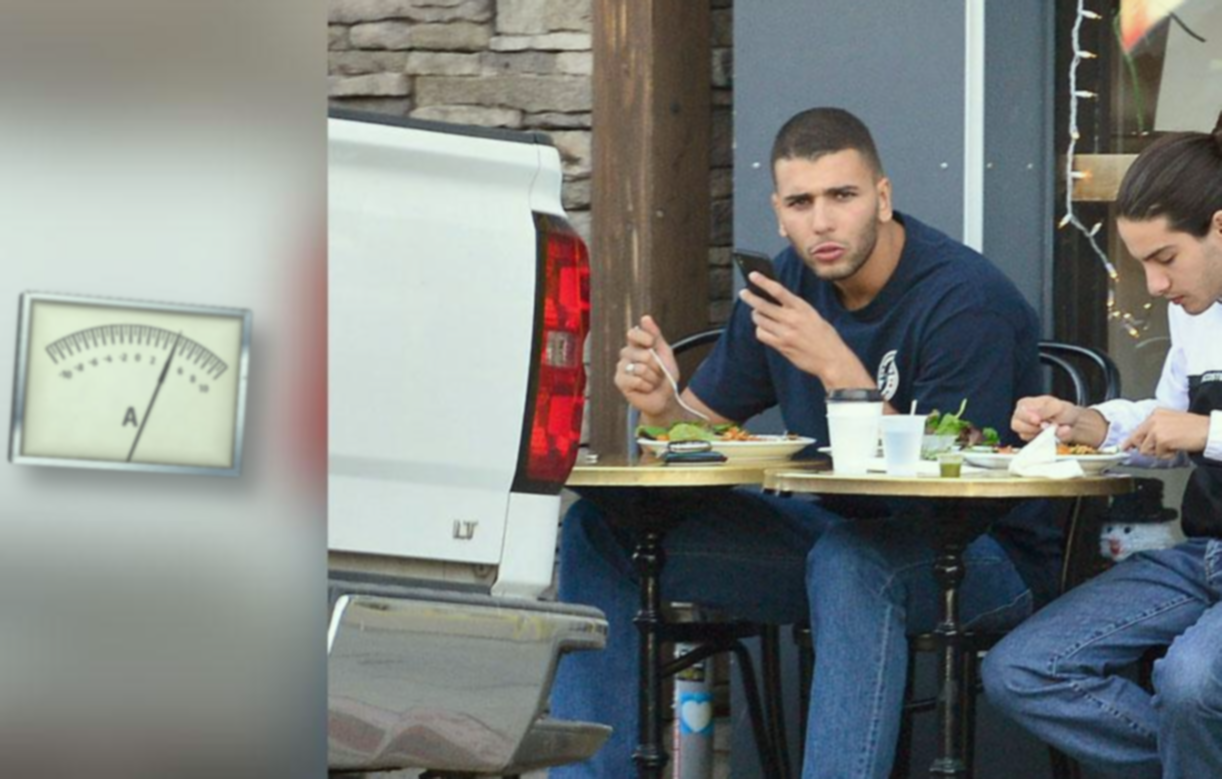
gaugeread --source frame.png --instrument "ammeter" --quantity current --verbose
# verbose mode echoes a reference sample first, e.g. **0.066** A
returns **4** A
